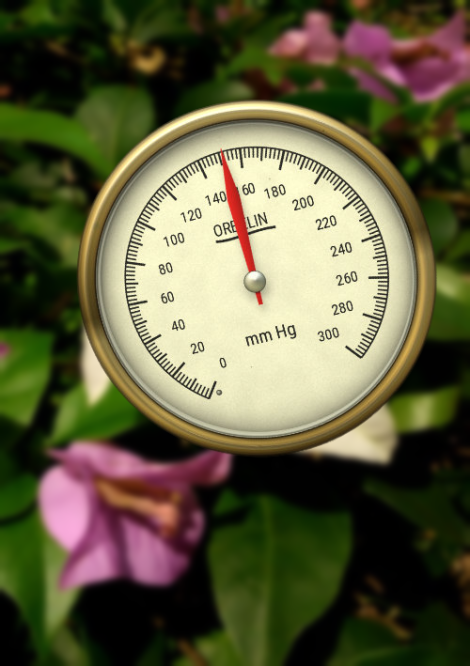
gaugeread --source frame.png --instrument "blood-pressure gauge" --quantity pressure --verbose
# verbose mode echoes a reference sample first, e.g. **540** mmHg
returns **152** mmHg
